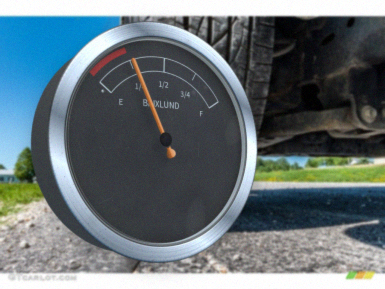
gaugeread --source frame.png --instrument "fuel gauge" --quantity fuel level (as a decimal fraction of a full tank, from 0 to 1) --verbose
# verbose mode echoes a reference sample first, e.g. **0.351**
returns **0.25**
